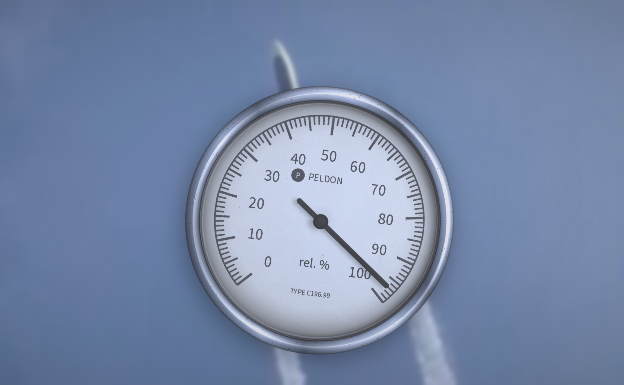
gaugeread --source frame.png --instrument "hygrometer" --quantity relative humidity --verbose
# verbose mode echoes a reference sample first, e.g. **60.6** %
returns **97** %
